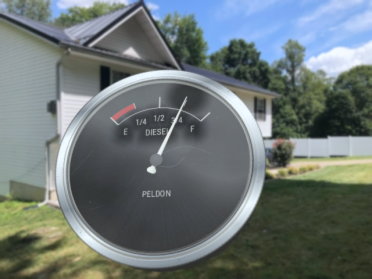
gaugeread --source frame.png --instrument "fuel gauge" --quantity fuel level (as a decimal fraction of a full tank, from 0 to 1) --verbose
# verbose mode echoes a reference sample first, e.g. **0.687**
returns **0.75**
